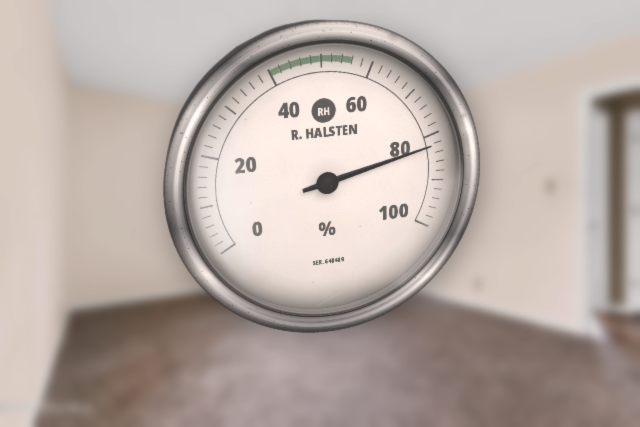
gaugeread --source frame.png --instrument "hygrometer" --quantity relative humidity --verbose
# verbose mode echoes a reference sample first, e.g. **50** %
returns **82** %
